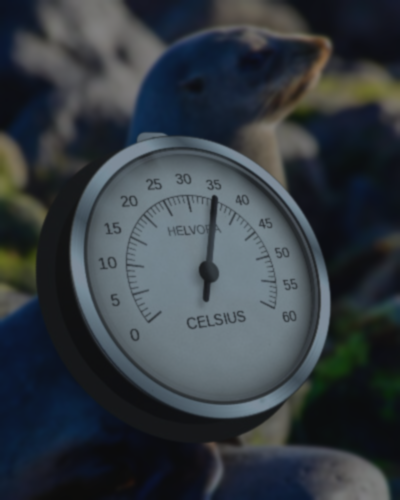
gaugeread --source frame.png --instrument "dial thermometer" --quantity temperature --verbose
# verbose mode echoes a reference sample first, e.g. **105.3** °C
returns **35** °C
